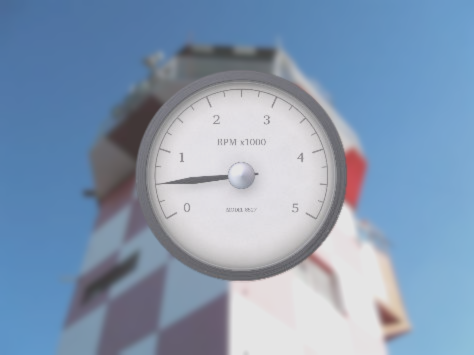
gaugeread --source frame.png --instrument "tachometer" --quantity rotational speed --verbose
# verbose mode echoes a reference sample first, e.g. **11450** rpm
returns **500** rpm
